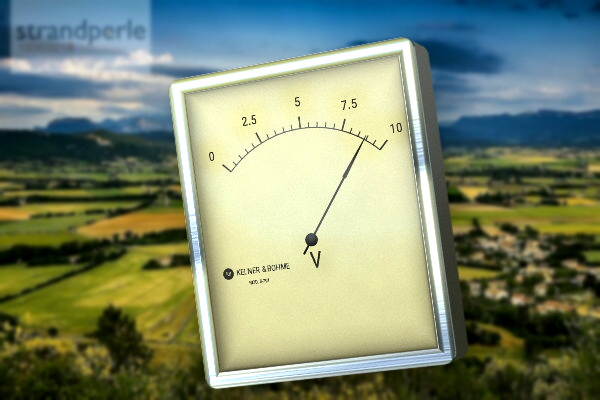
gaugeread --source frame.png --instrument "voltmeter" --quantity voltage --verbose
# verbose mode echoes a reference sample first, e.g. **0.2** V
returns **9** V
